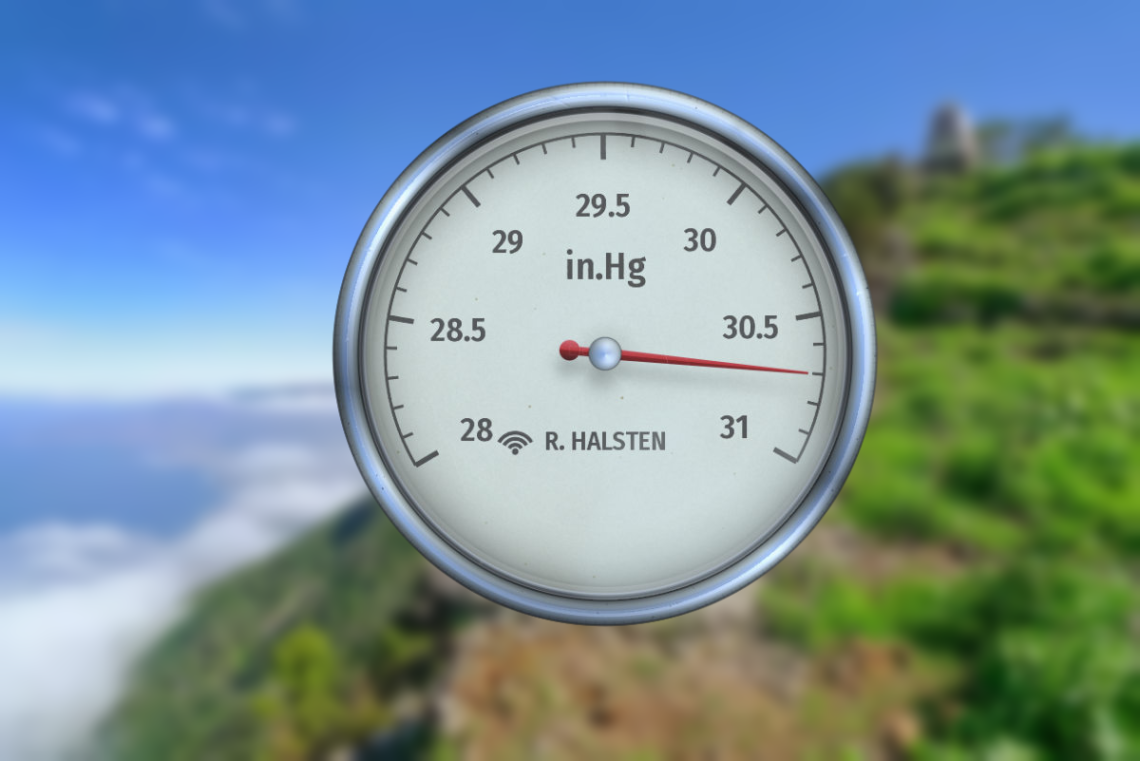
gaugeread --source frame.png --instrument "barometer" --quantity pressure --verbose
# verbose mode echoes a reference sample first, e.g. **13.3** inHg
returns **30.7** inHg
